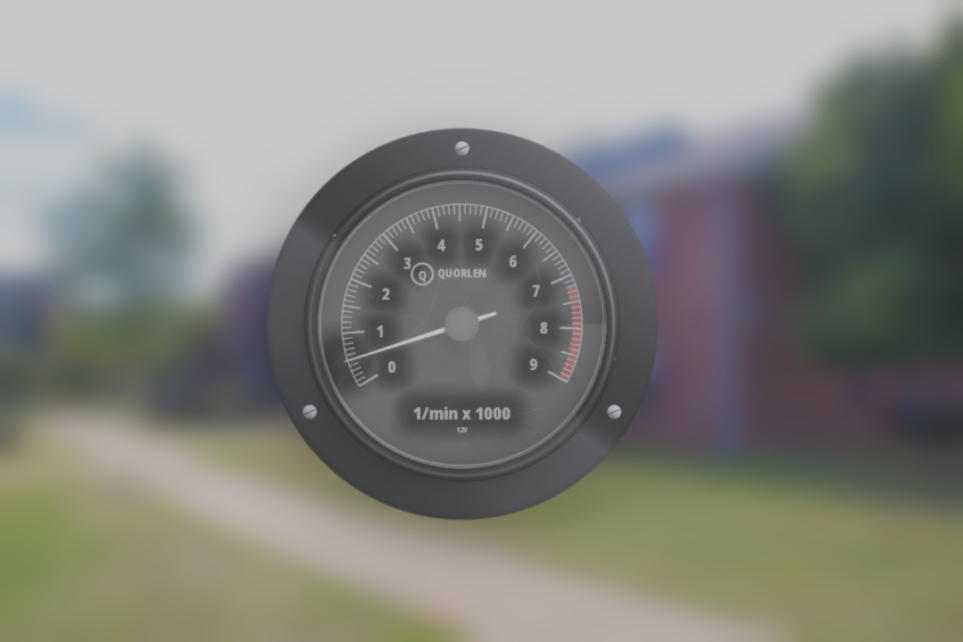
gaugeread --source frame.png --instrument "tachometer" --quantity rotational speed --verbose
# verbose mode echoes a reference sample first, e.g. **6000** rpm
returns **500** rpm
